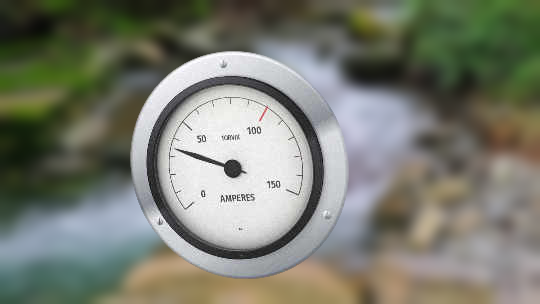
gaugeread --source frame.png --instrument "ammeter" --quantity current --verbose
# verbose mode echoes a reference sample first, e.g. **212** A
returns **35** A
